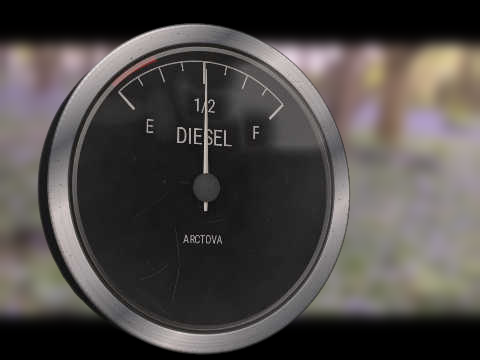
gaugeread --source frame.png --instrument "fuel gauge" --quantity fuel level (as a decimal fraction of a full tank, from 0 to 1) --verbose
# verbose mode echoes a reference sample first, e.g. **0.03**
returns **0.5**
